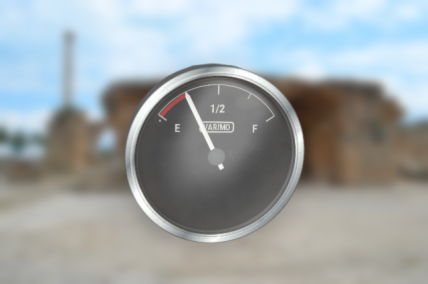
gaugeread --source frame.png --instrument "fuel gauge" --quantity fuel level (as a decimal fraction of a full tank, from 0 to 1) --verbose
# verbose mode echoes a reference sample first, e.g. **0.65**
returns **0.25**
